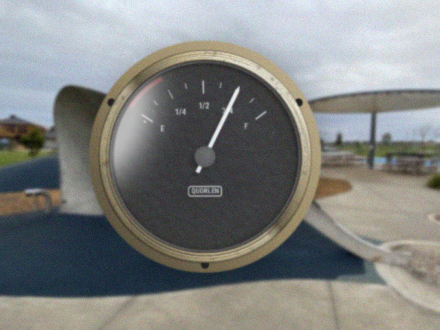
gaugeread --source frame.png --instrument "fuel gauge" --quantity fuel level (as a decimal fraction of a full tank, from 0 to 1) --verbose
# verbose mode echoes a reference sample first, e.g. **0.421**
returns **0.75**
